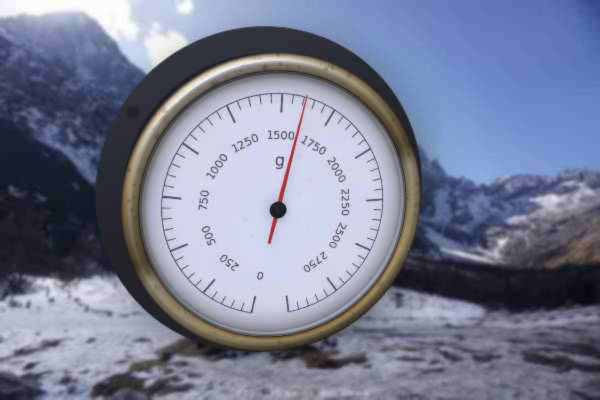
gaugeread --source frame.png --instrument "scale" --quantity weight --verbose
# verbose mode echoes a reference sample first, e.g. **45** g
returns **1600** g
